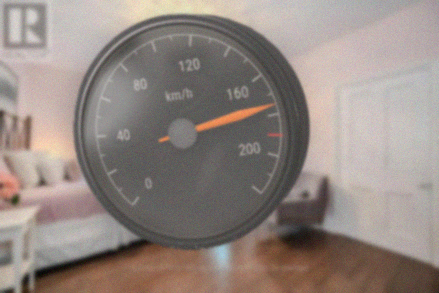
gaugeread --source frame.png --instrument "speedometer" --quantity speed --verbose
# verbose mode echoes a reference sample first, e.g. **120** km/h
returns **175** km/h
